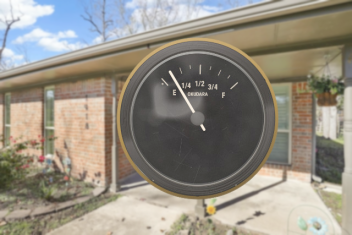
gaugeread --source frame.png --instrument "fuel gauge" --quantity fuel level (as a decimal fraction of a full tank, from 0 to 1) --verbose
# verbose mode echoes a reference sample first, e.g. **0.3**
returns **0.125**
